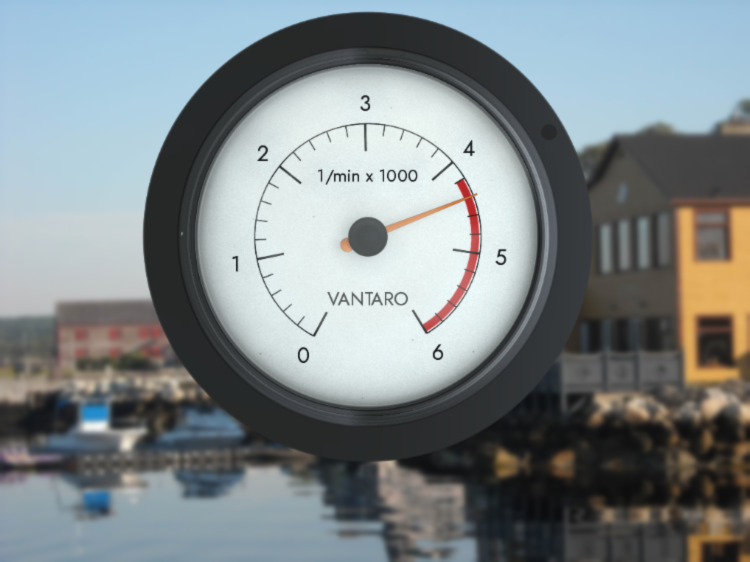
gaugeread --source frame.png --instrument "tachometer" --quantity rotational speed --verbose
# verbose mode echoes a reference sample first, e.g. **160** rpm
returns **4400** rpm
